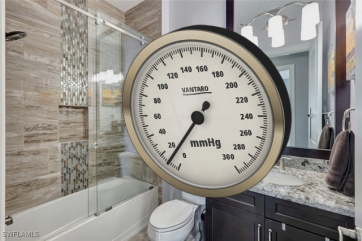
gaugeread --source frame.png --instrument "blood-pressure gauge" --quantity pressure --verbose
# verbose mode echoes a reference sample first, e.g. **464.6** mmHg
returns **10** mmHg
